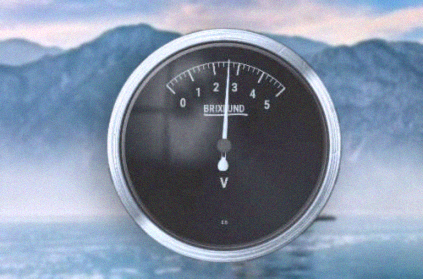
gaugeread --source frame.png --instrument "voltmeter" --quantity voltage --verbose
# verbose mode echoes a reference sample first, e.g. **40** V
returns **2.6** V
